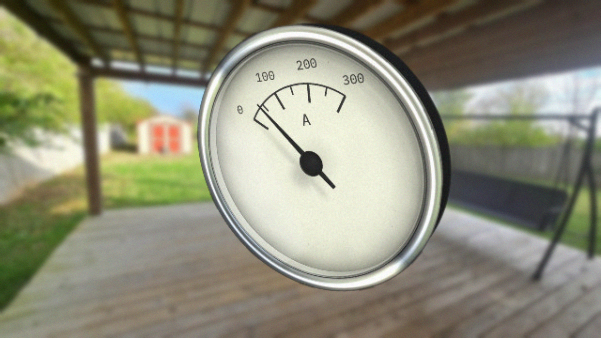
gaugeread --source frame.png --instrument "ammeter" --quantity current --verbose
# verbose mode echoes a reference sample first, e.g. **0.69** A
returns **50** A
